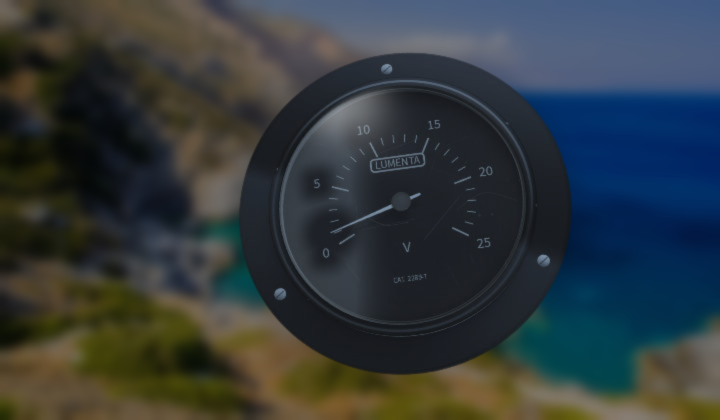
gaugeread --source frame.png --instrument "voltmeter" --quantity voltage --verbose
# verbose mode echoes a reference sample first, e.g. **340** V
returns **1** V
